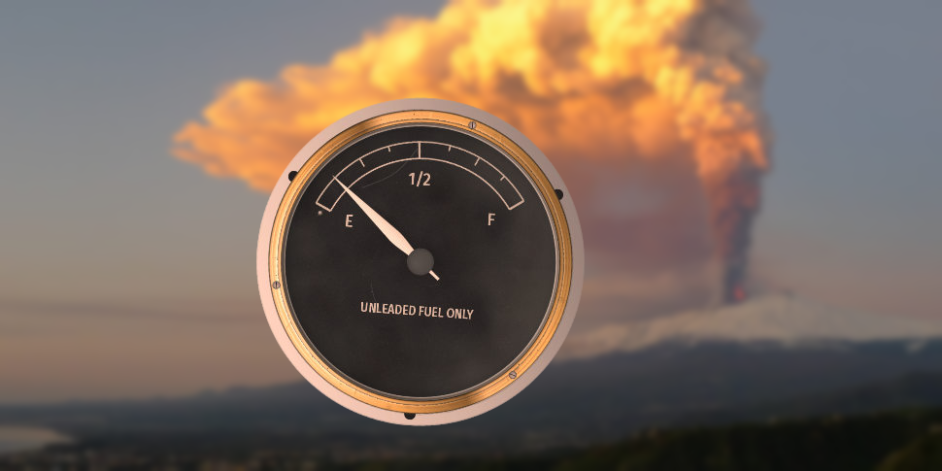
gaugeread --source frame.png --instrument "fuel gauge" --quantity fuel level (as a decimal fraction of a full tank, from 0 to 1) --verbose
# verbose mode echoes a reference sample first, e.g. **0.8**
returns **0.125**
